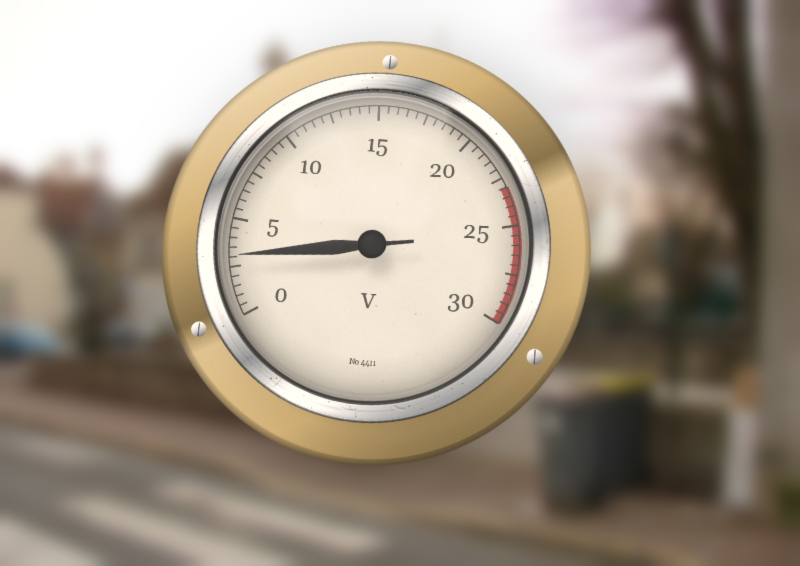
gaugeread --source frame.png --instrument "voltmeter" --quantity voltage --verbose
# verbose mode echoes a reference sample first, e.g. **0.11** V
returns **3** V
